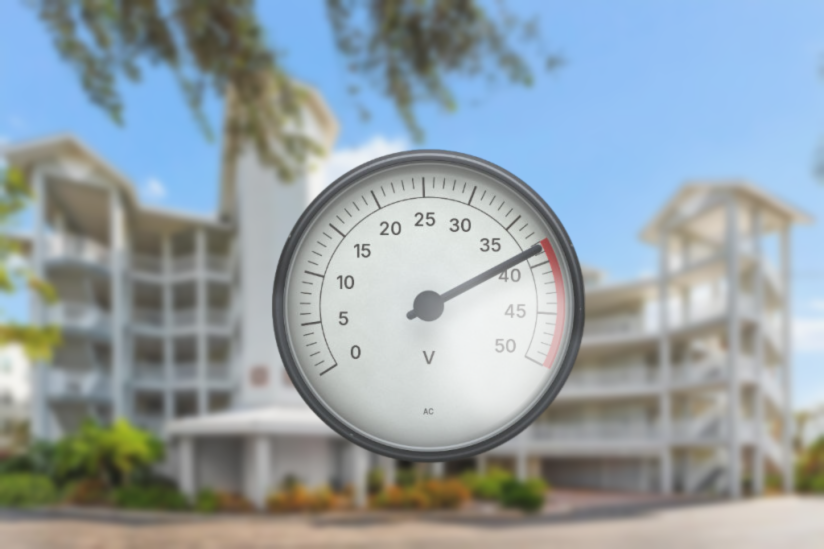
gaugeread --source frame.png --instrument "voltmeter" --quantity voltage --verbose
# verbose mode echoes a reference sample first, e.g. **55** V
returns **38.5** V
